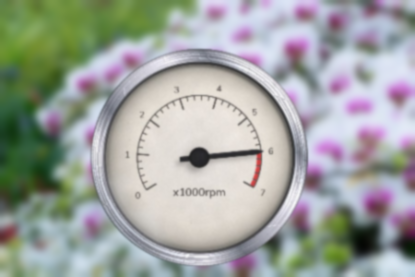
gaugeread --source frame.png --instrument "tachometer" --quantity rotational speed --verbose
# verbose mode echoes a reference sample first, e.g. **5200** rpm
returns **6000** rpm
